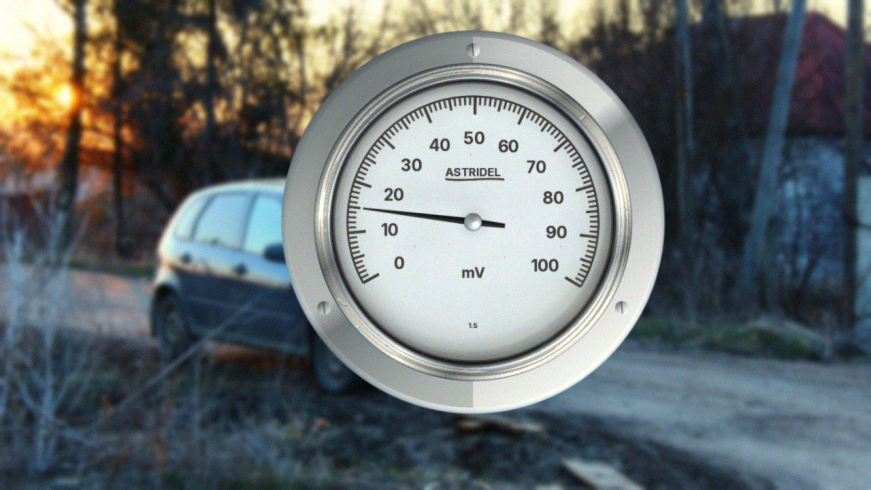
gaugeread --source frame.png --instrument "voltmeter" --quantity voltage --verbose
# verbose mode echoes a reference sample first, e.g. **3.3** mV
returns **15** mV
